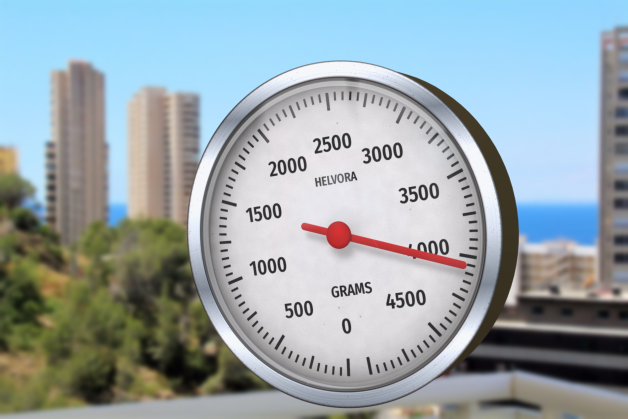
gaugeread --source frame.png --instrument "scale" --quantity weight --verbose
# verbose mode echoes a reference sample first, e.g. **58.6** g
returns **4050** g
